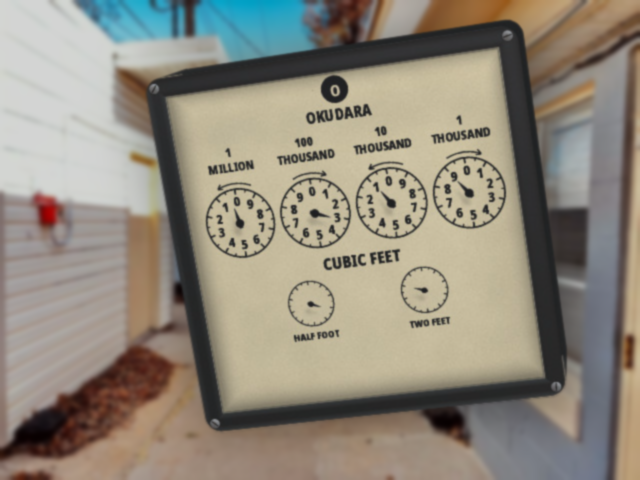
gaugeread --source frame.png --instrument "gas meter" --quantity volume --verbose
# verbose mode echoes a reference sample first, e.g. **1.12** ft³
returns **30900** ft³
